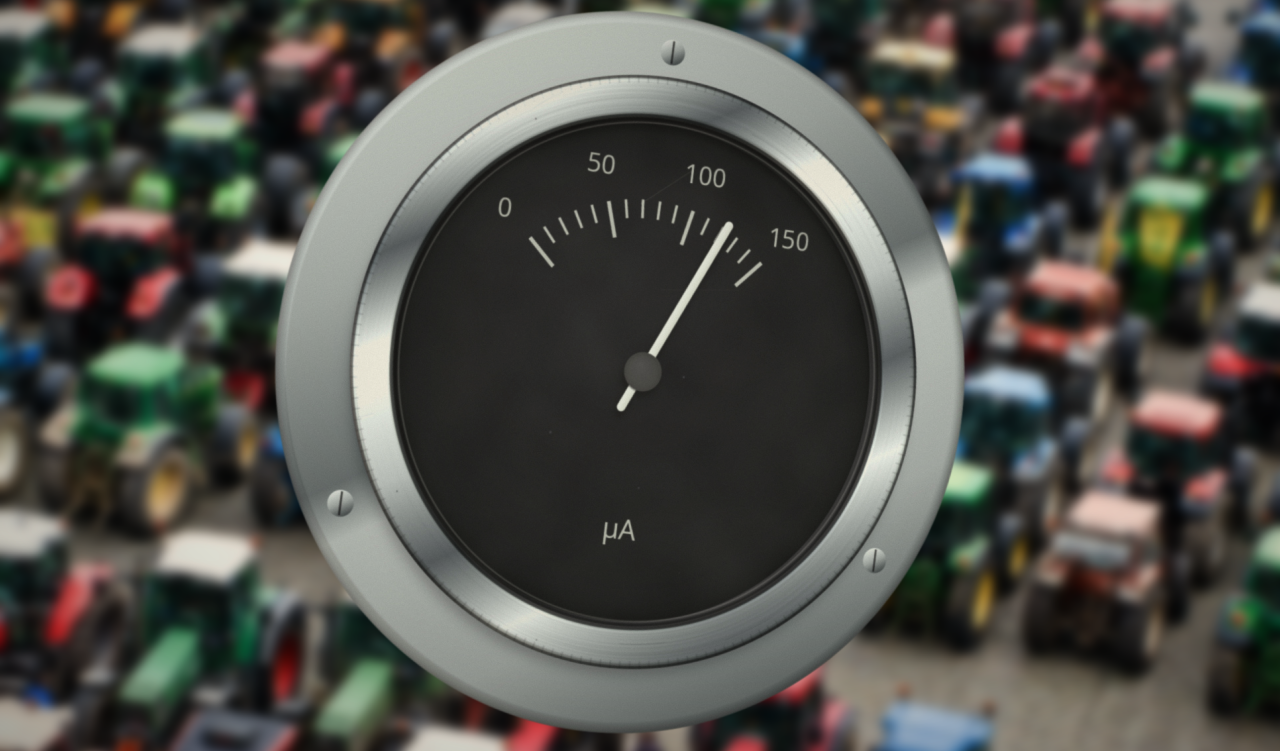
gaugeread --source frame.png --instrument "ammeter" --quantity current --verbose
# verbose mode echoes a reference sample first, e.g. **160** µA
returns **120** µA
